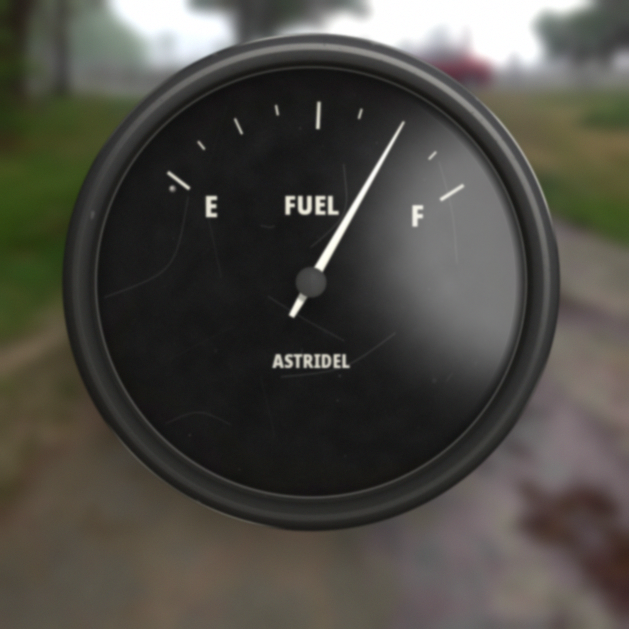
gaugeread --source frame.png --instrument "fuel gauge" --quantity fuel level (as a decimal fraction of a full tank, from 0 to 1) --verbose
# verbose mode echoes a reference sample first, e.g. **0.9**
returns **0.75**
